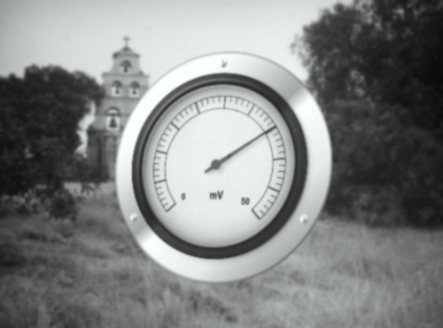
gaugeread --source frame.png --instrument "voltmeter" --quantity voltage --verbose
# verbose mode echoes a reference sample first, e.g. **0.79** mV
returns **35** mV
